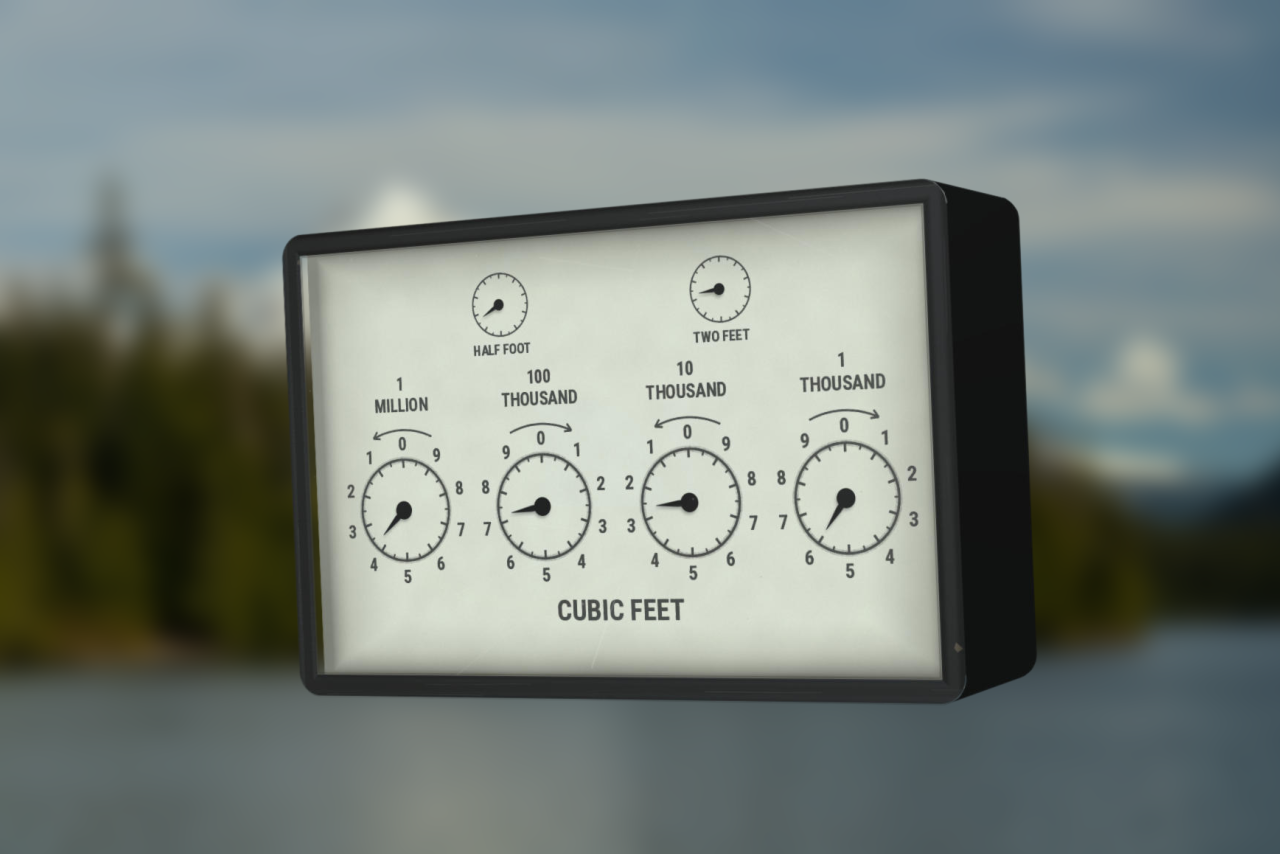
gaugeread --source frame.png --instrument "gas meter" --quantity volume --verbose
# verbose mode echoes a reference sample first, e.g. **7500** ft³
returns **372600** ft³
